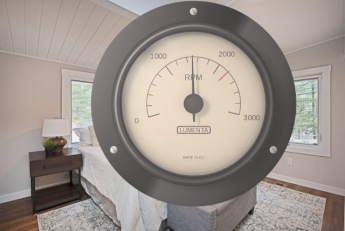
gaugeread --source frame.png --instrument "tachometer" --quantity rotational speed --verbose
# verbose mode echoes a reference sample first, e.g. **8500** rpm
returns **1500** rpm
